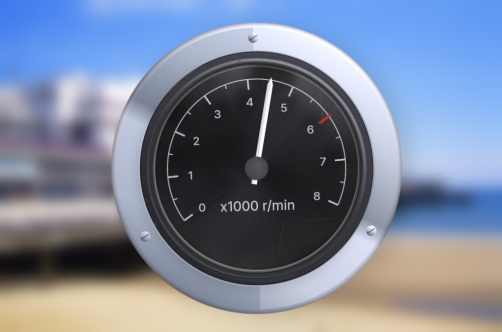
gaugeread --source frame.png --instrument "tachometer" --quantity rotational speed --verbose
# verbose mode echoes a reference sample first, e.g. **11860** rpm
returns **4500** rpm
